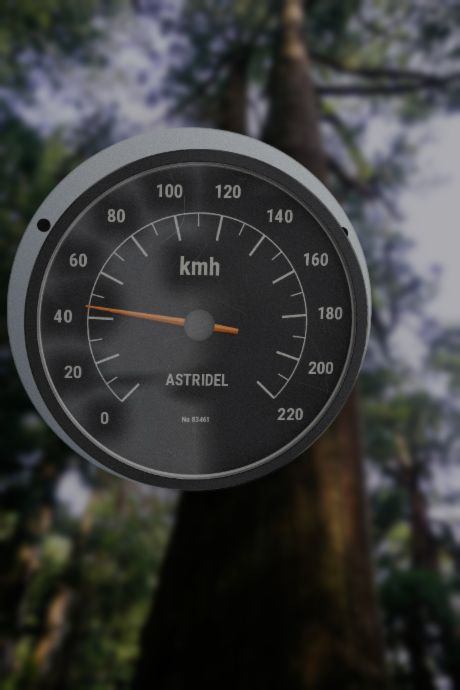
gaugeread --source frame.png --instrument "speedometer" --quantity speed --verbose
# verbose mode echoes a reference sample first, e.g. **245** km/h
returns **45** km/h
